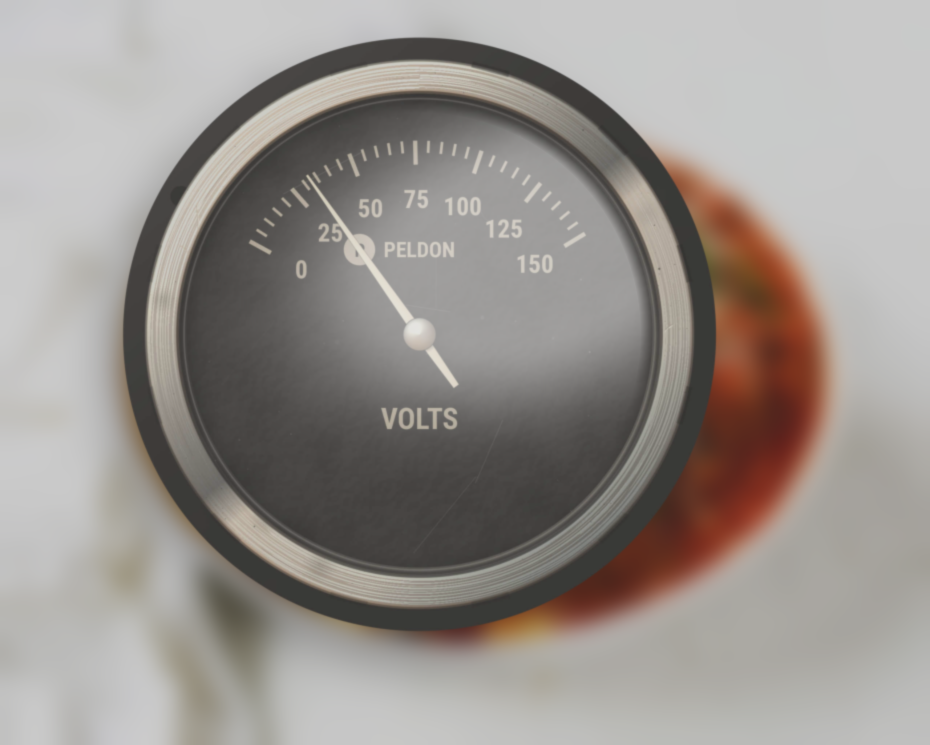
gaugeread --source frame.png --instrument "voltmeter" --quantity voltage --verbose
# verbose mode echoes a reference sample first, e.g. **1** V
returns **32.5** V
